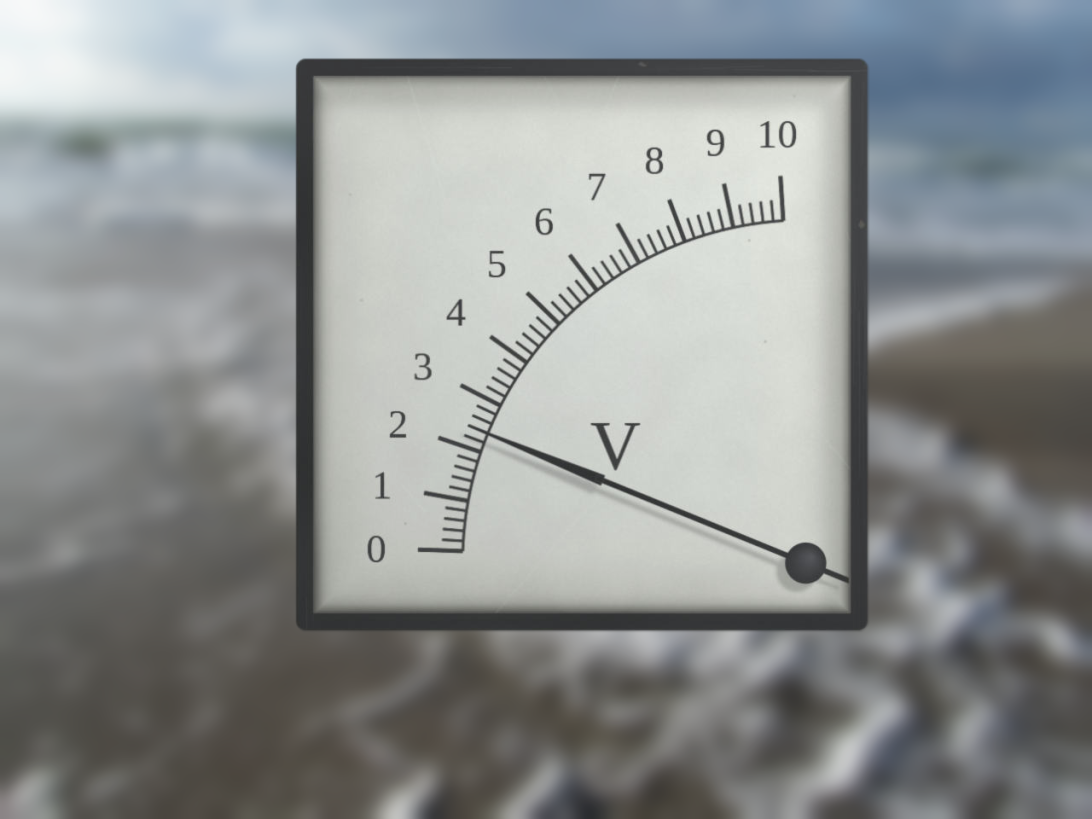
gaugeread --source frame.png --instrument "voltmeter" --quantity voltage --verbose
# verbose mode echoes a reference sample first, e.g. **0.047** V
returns **2.4** V
